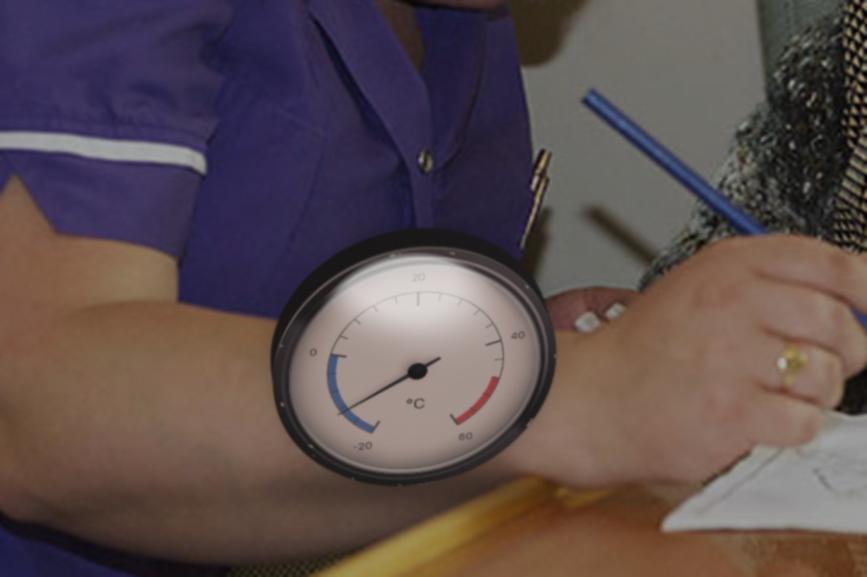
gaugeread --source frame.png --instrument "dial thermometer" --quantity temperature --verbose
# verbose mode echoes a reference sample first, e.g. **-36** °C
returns **-12** °C
